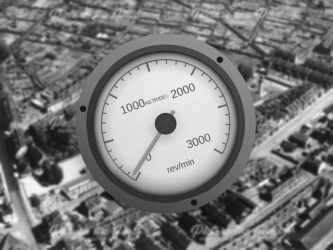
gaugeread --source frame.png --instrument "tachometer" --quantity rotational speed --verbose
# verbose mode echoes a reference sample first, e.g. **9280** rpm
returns **50** rpm
